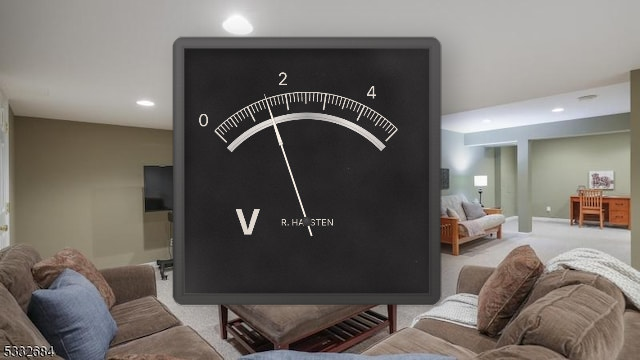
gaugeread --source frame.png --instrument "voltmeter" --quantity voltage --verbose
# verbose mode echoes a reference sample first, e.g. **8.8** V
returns **1.5** V
